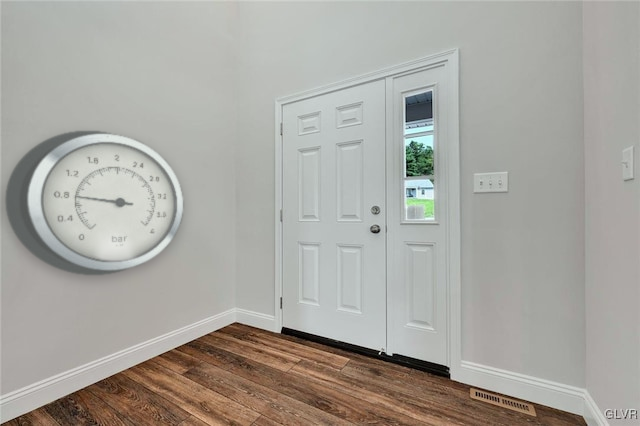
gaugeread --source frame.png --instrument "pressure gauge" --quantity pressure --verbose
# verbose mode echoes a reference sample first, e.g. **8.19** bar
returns **0.8** bar
